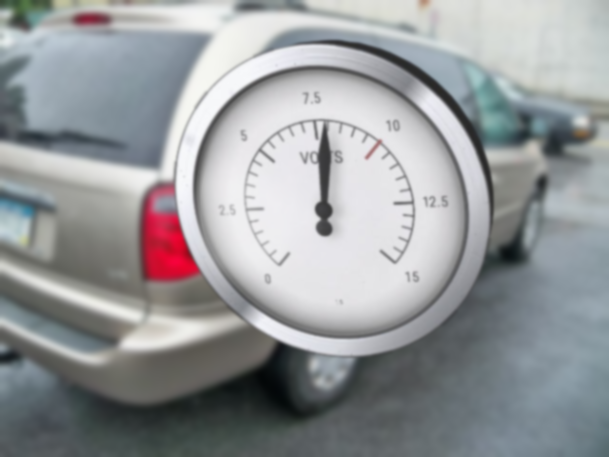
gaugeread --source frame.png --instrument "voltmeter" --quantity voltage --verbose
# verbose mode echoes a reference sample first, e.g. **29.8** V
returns **8** V
